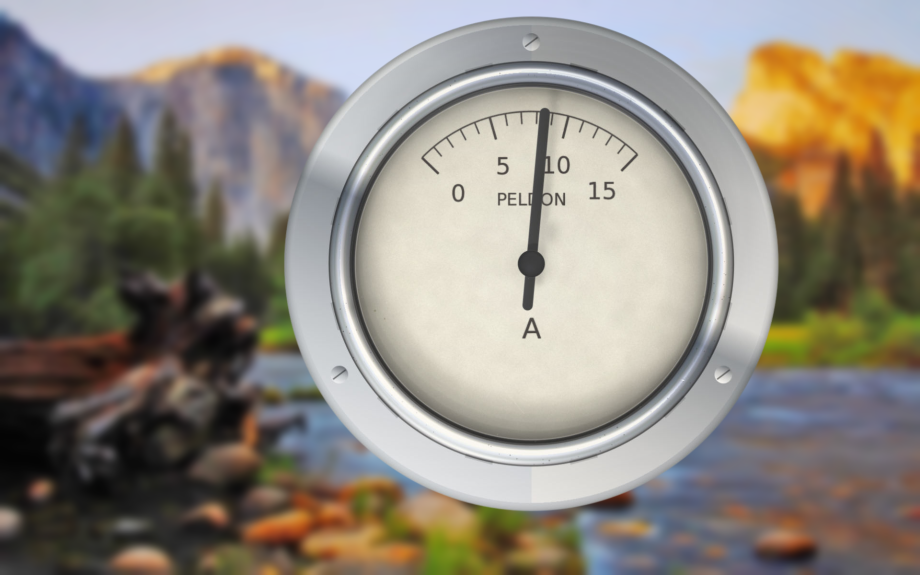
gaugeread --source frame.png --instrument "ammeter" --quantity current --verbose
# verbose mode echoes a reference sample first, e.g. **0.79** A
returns **8.5** A
